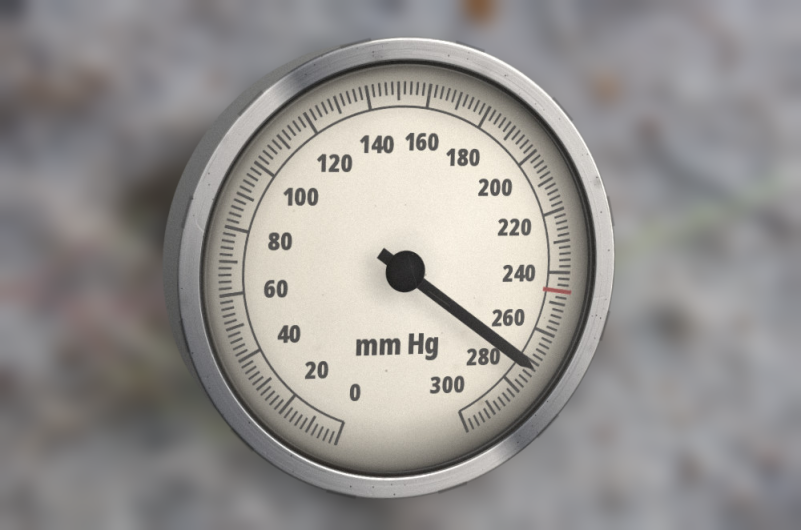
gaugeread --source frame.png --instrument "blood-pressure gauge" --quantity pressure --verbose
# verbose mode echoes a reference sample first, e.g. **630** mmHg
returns **272** mmHg
